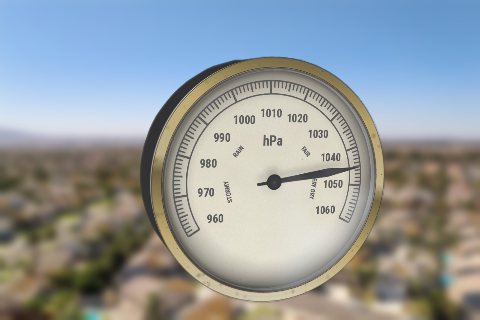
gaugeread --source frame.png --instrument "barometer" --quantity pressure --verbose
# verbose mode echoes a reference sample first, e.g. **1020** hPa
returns **1045** hPa
